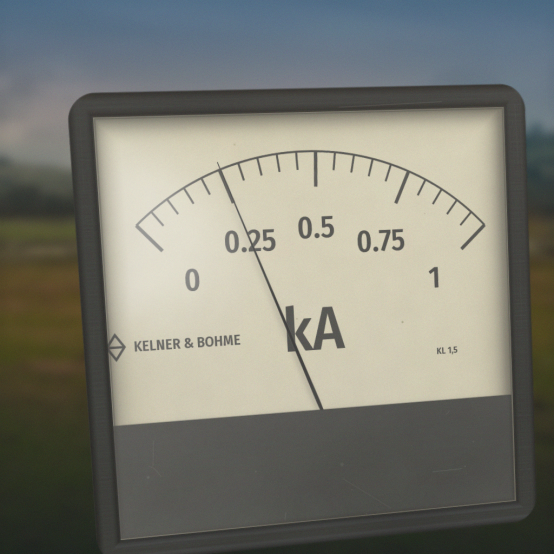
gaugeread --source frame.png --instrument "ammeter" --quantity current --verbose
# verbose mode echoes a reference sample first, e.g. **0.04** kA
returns **0.25** kA
